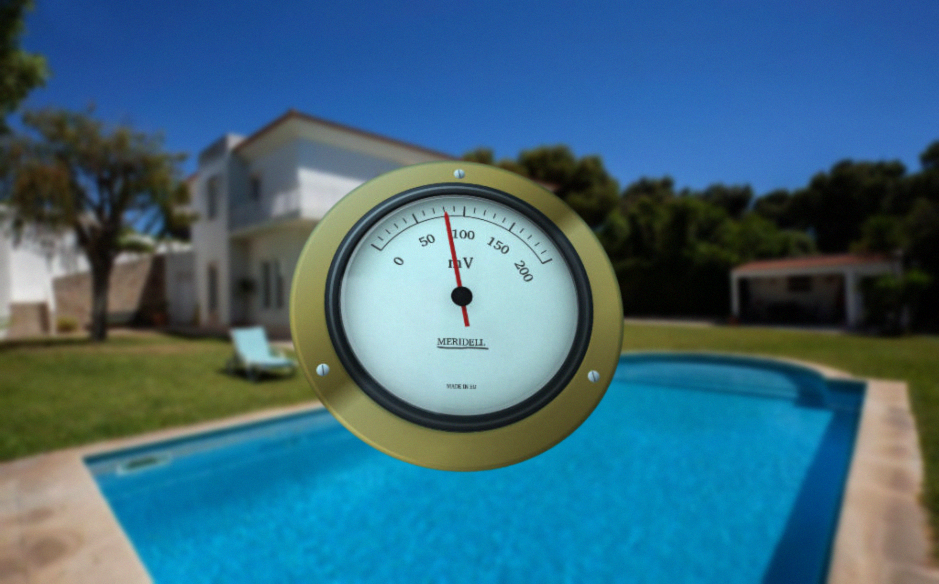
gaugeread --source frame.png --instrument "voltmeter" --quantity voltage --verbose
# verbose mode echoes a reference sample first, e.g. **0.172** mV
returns **80** mV
